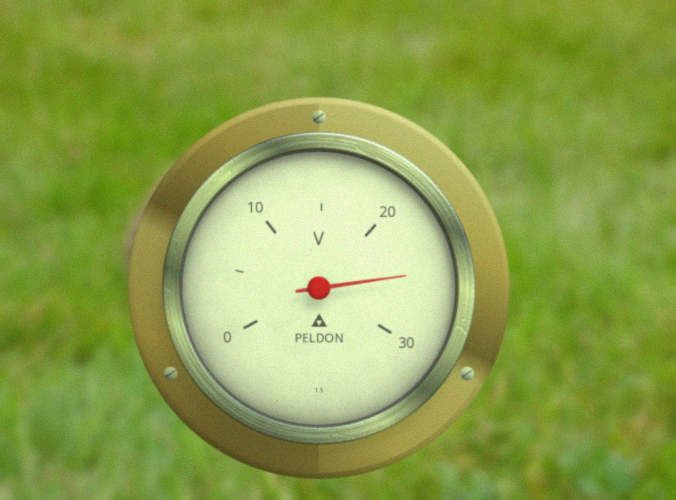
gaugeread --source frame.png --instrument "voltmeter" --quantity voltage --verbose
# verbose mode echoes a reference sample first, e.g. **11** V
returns **25** V
